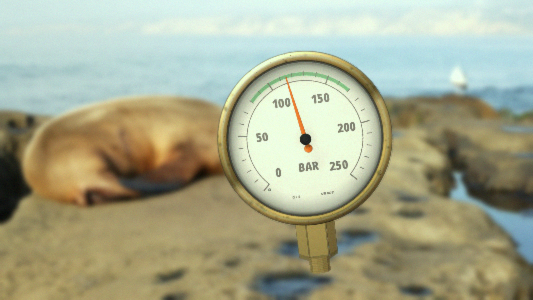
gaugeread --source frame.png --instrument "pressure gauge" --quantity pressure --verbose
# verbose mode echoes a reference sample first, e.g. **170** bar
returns **115** bar
